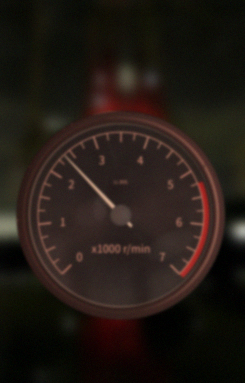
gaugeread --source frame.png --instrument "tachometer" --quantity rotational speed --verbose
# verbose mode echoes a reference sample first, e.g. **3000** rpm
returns **2375** rpm
